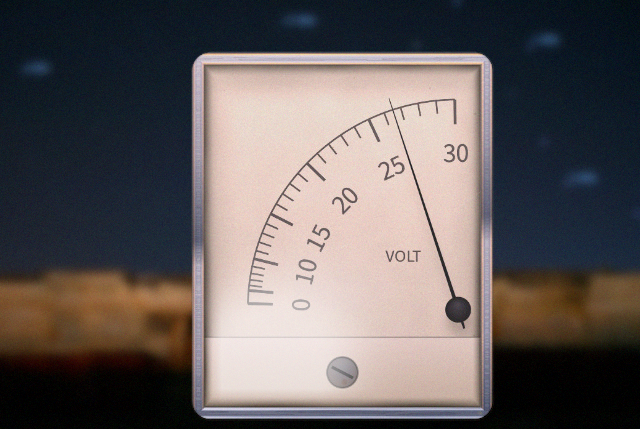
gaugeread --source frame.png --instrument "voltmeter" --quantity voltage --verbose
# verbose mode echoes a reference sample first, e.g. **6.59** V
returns **26.5** V
